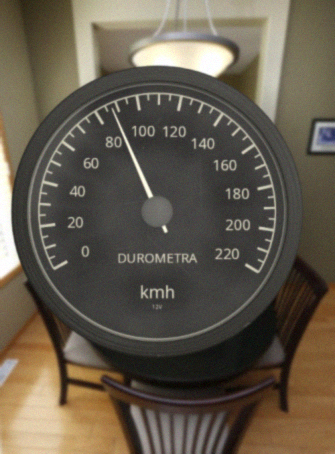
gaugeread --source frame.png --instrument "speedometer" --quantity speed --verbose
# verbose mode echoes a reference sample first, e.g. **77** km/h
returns **87.5** km/h
